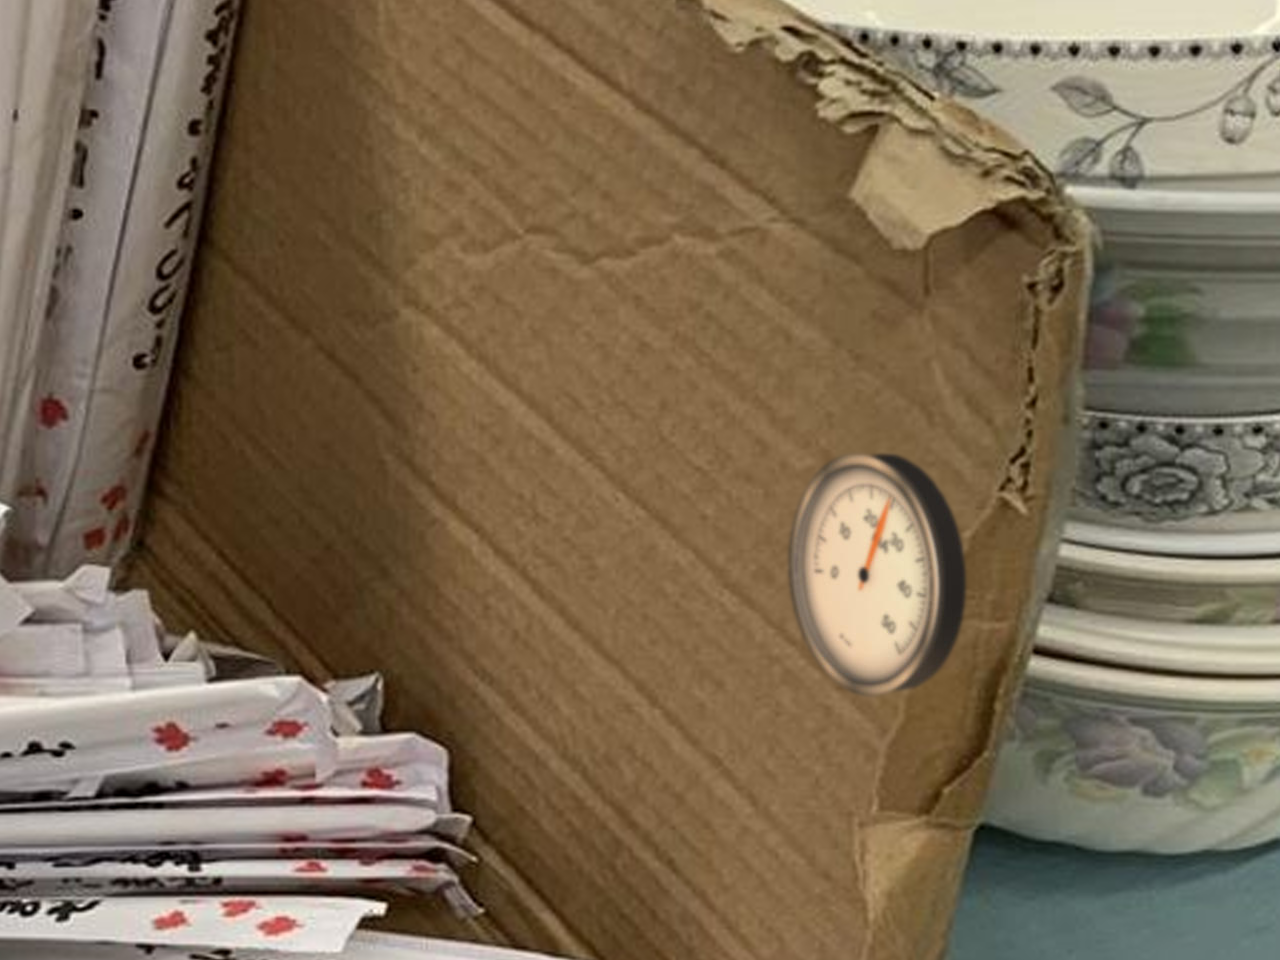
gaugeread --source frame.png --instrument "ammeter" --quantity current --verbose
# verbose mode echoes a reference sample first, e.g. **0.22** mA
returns **25** mA
